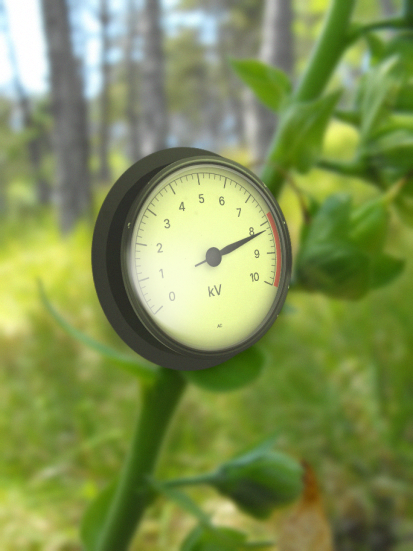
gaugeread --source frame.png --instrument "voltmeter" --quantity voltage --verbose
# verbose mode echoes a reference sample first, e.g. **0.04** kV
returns **8.2** kV
